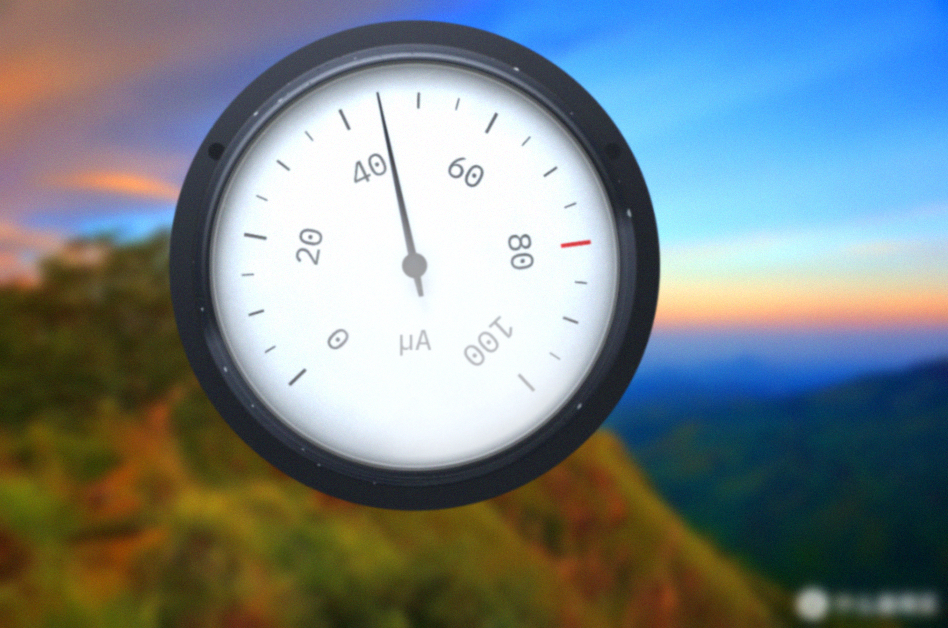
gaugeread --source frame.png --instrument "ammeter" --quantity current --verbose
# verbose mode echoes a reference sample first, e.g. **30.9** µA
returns **45** µA
